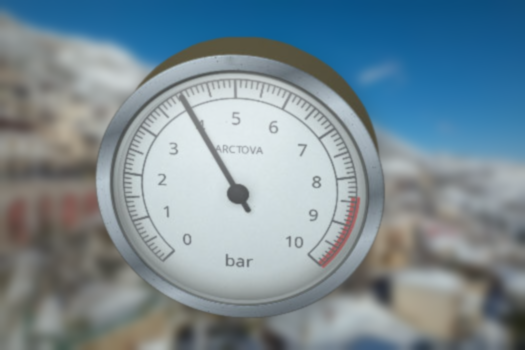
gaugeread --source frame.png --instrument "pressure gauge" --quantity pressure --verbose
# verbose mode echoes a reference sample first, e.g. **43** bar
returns **4** bar
